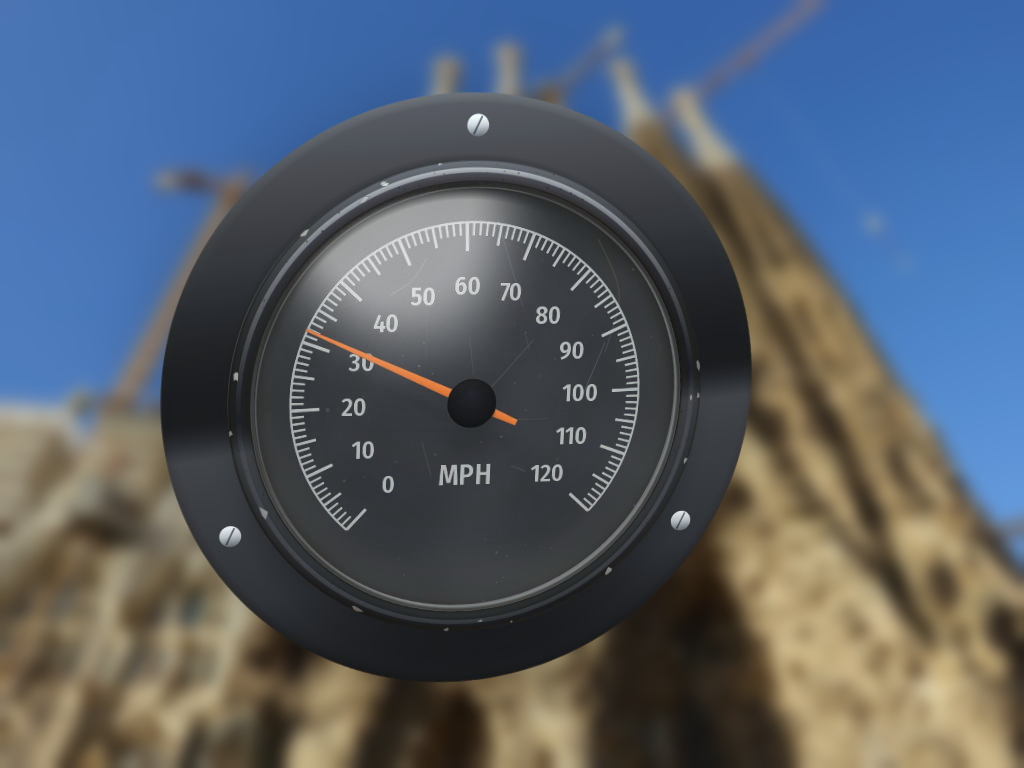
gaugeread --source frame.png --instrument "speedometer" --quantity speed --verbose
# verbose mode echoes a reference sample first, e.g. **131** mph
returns **32** mph
